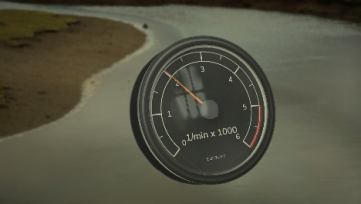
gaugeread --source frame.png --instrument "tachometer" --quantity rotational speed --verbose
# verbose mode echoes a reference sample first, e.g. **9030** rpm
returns **2000** rpm
